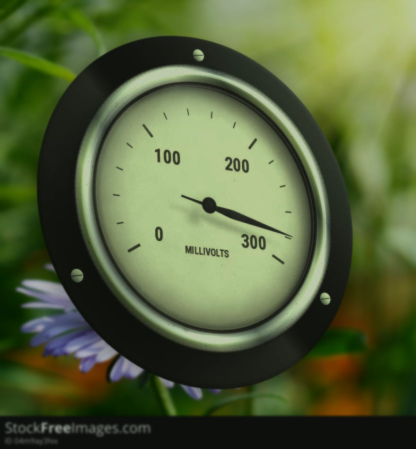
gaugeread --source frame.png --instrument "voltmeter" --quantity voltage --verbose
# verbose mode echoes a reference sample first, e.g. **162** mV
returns **280** mV
